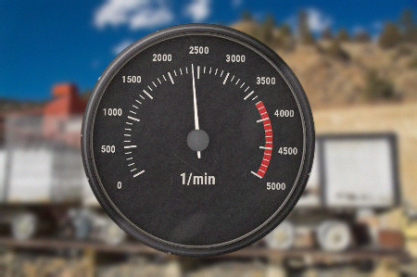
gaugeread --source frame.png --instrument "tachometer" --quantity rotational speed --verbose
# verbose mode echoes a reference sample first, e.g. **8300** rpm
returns **2400** rpm
